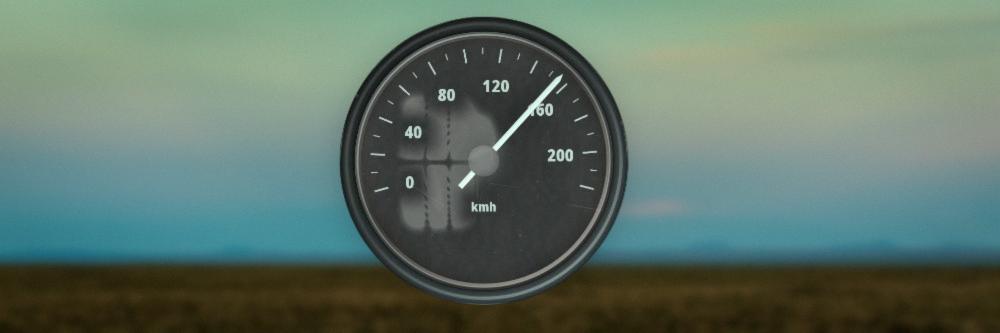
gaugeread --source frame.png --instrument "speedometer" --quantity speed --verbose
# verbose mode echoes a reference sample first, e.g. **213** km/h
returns **155** km/h
